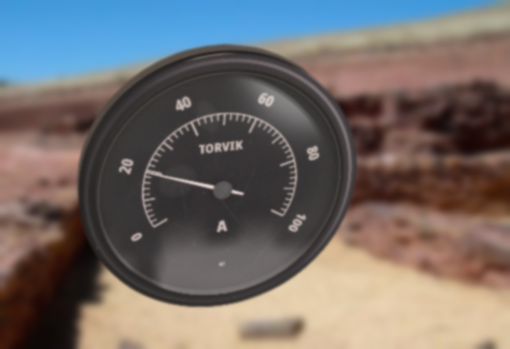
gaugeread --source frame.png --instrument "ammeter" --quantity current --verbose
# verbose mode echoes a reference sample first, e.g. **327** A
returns **20** A
